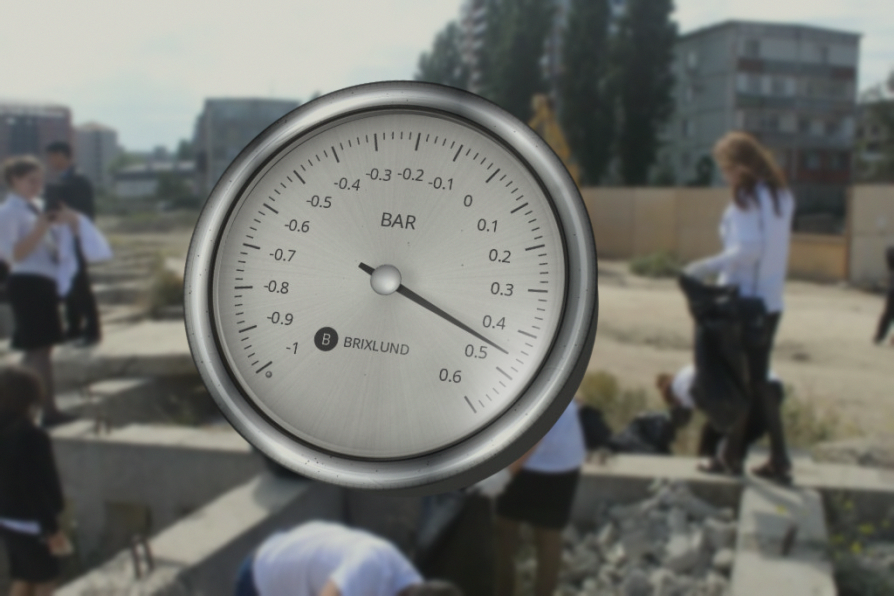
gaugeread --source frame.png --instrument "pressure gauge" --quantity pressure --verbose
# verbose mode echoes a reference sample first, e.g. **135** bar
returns **0.46** bar
